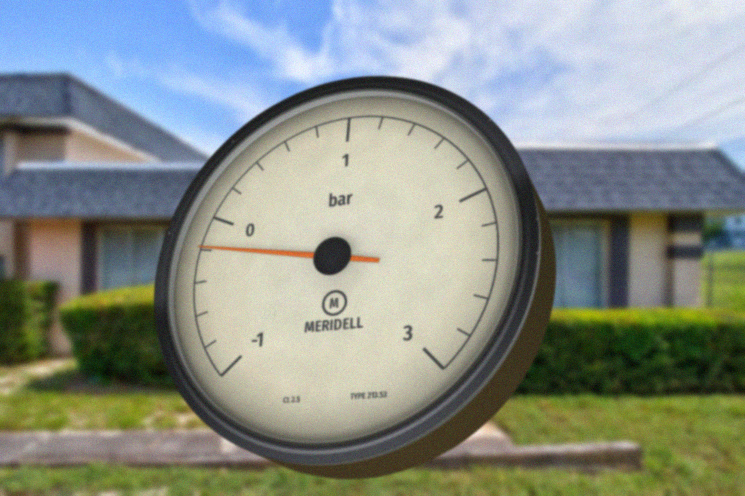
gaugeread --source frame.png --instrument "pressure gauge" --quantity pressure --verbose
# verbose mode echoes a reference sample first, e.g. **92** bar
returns **-0.2** bar
